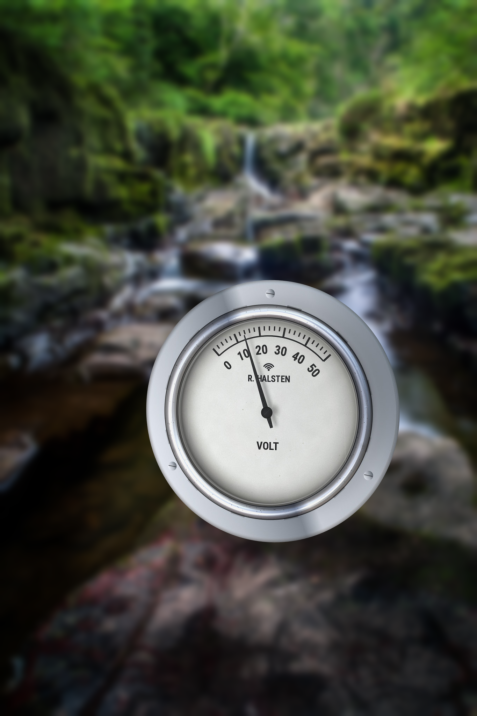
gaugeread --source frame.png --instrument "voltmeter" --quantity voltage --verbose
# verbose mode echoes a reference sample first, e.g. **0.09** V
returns **14** V
